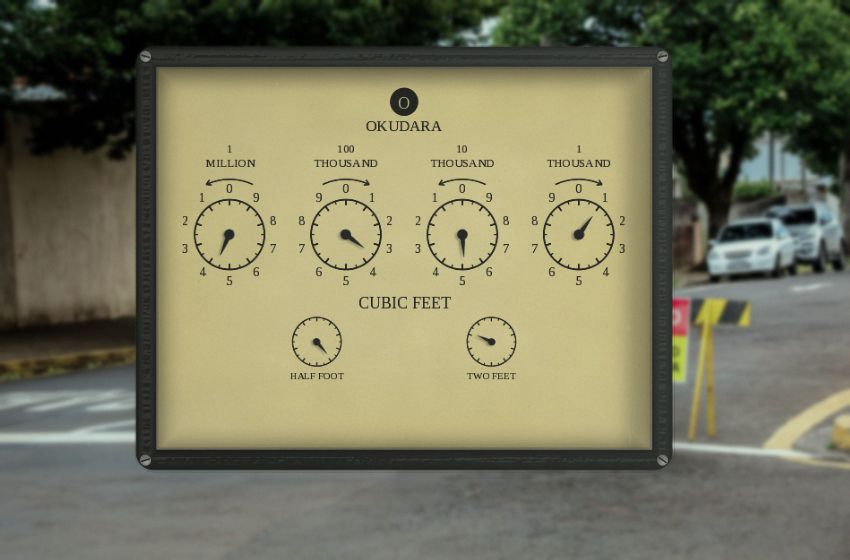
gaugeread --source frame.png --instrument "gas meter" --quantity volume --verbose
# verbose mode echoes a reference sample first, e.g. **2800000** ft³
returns **435100** ft³
